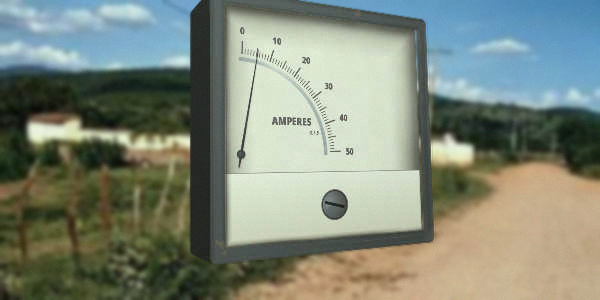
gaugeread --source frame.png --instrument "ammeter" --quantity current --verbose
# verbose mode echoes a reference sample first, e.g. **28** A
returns **5** A
